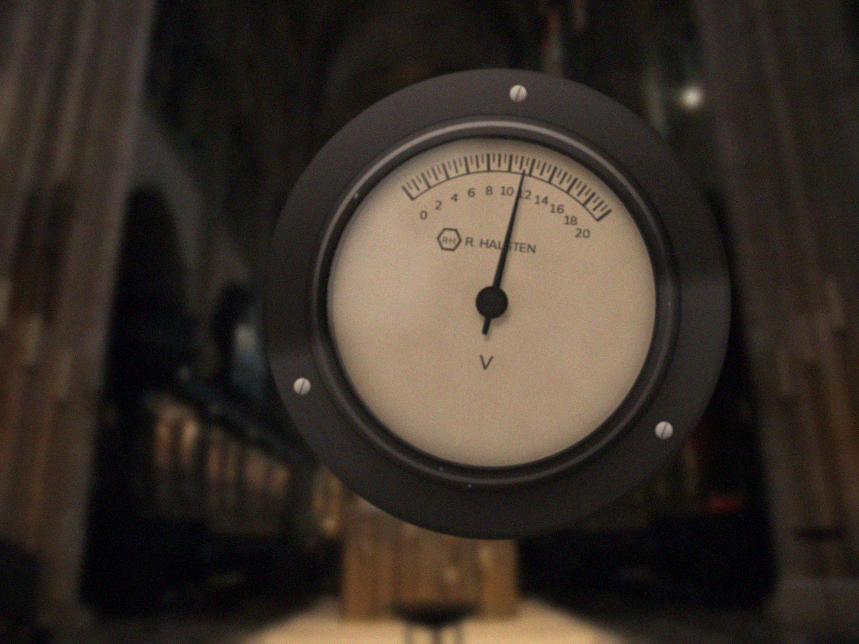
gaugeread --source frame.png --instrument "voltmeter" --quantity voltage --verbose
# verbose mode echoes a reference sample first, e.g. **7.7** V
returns **11.5** V
